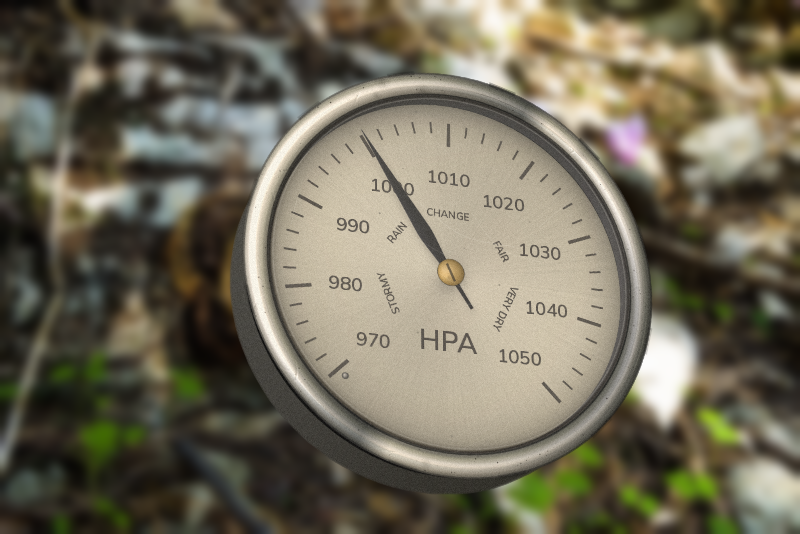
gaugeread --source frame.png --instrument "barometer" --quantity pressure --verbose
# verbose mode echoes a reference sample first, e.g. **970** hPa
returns **1000** hPa
